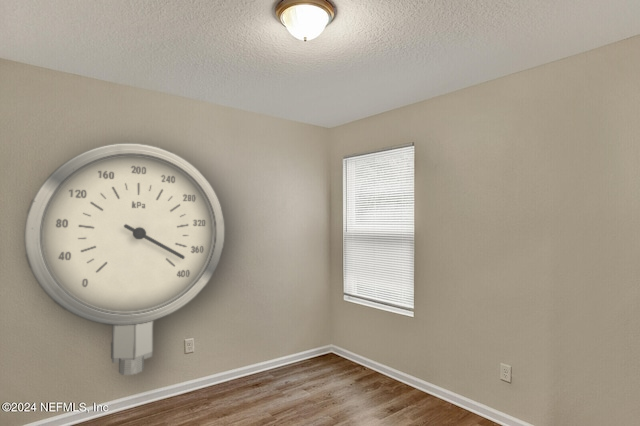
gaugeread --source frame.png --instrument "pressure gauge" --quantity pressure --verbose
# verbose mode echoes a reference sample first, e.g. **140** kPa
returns **380** kPa
